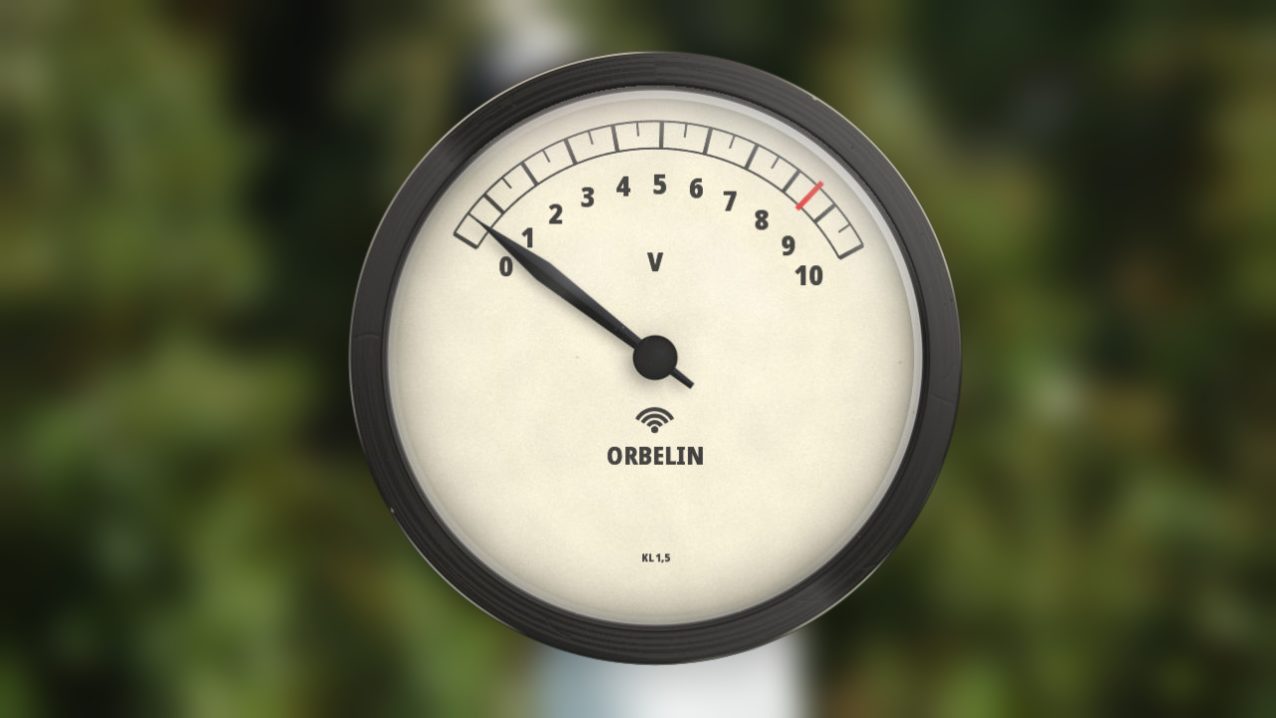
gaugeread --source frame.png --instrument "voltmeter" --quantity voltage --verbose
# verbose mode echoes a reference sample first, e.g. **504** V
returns **0.5** V
